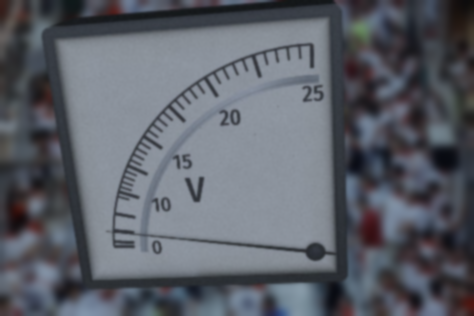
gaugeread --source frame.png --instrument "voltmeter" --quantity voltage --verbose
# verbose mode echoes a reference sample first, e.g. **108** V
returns **5** V
